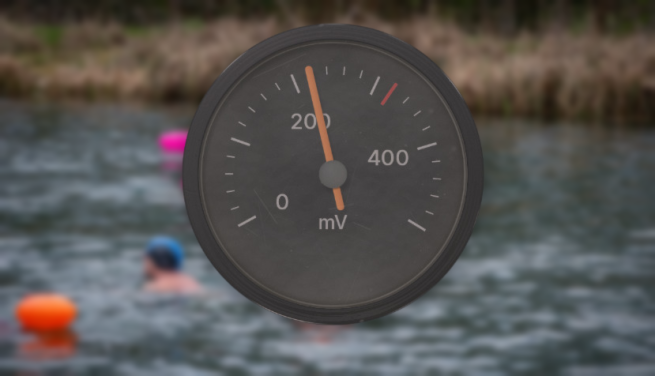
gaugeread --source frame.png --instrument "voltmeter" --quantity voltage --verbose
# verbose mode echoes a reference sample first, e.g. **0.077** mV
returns **220** mV
